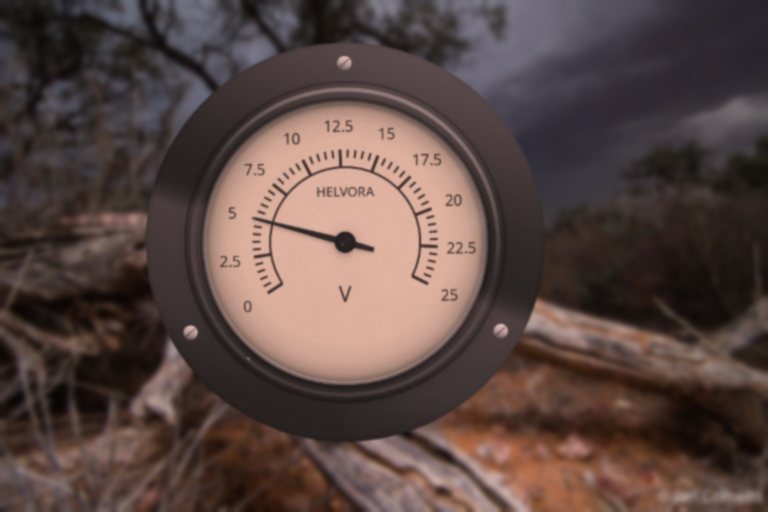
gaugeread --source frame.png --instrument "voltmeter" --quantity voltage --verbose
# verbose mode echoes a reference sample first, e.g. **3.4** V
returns **5** V
